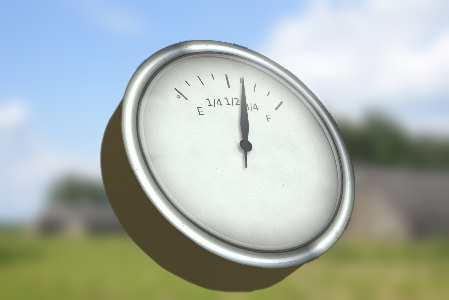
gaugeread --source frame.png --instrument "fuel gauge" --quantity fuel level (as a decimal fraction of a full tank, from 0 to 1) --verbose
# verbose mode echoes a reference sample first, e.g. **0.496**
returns **0.625**
